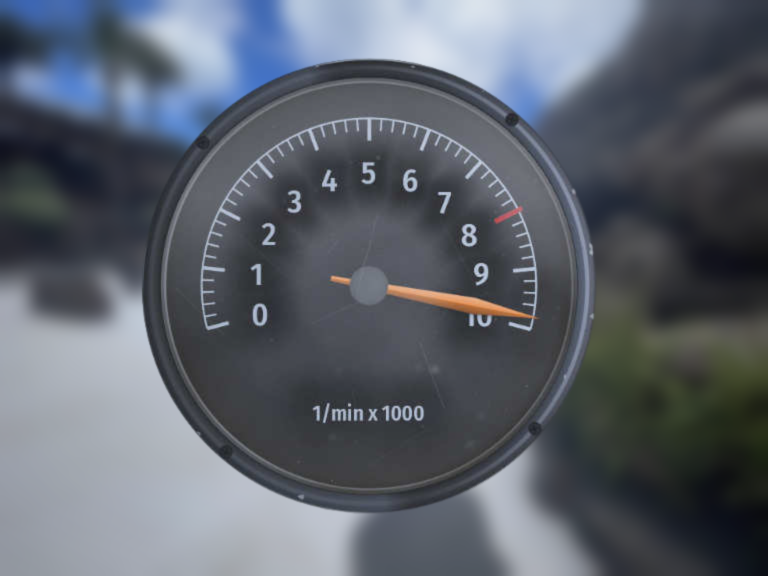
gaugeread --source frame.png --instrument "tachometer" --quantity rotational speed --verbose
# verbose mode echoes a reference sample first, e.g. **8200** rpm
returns **9800** rpm
